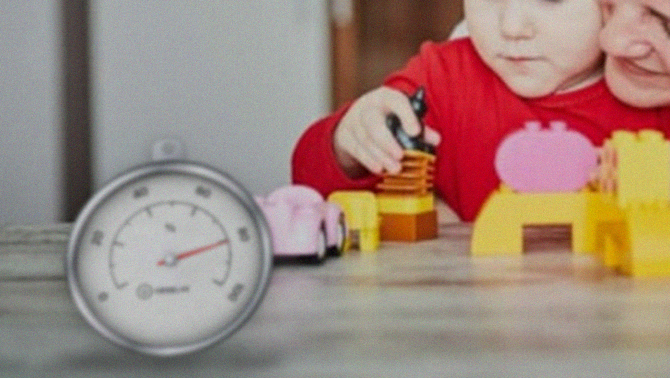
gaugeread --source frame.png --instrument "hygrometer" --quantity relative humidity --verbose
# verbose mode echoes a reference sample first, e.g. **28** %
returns **80** %
